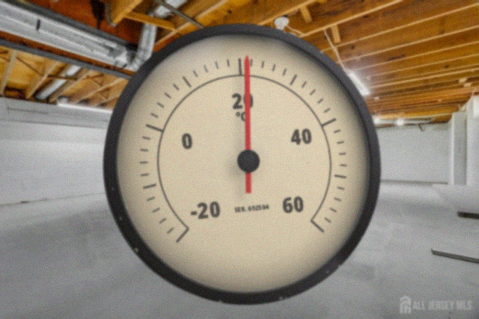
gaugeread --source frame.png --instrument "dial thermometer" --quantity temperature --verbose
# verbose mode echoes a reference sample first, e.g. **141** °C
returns **21** °C
